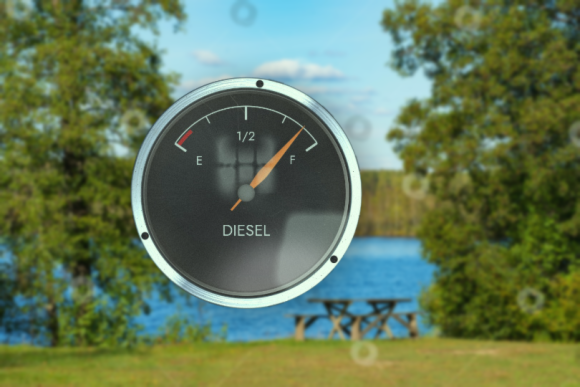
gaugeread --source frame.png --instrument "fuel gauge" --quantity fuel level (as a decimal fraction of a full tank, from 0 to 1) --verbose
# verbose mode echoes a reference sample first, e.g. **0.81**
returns **0.875**
